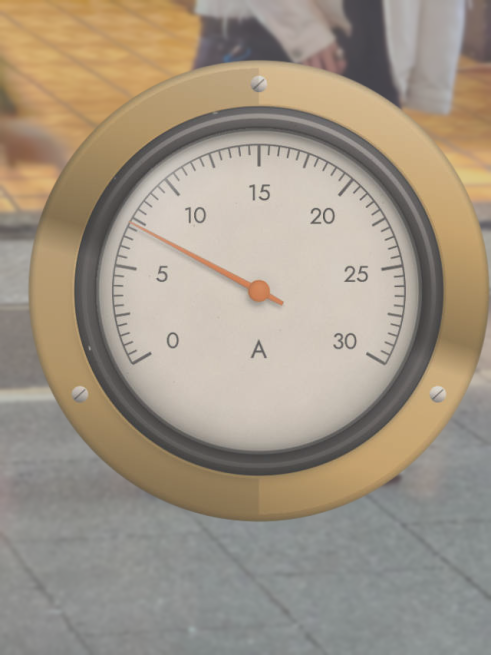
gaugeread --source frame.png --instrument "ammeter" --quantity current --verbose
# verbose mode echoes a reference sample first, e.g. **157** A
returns **7.25** A
